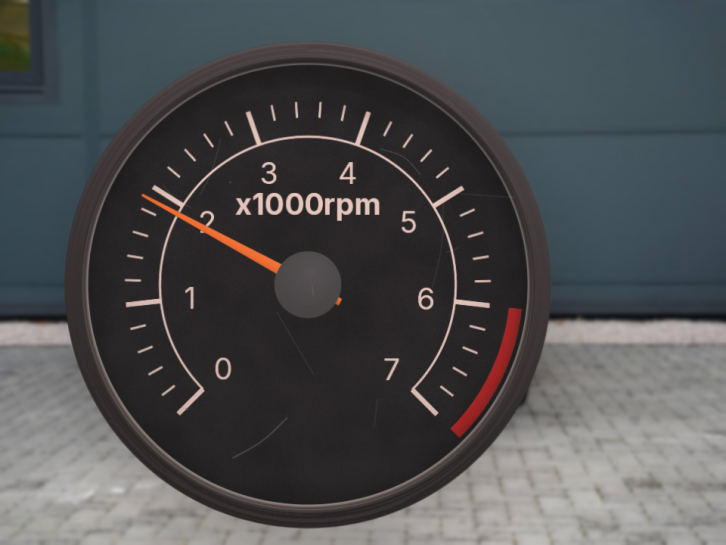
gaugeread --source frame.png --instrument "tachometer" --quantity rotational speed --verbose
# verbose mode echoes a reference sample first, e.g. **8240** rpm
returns **1900** rpm
